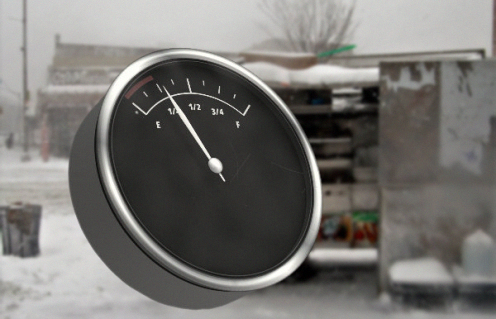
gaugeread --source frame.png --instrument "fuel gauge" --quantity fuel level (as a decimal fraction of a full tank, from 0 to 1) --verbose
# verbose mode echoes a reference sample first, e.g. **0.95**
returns **0.25**
